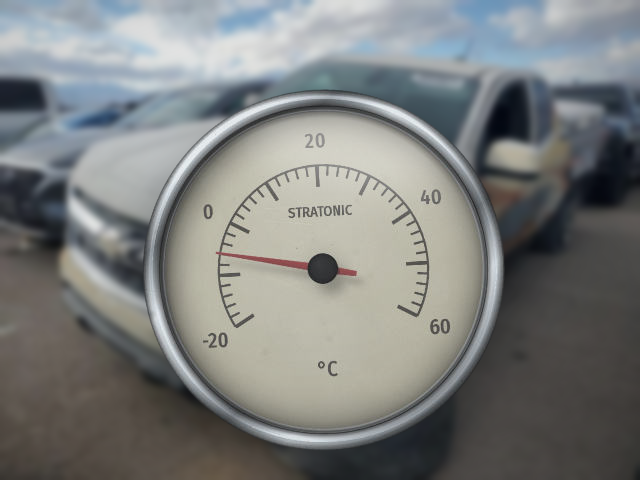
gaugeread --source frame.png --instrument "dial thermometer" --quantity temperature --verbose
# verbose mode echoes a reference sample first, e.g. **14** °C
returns **-6** °C
